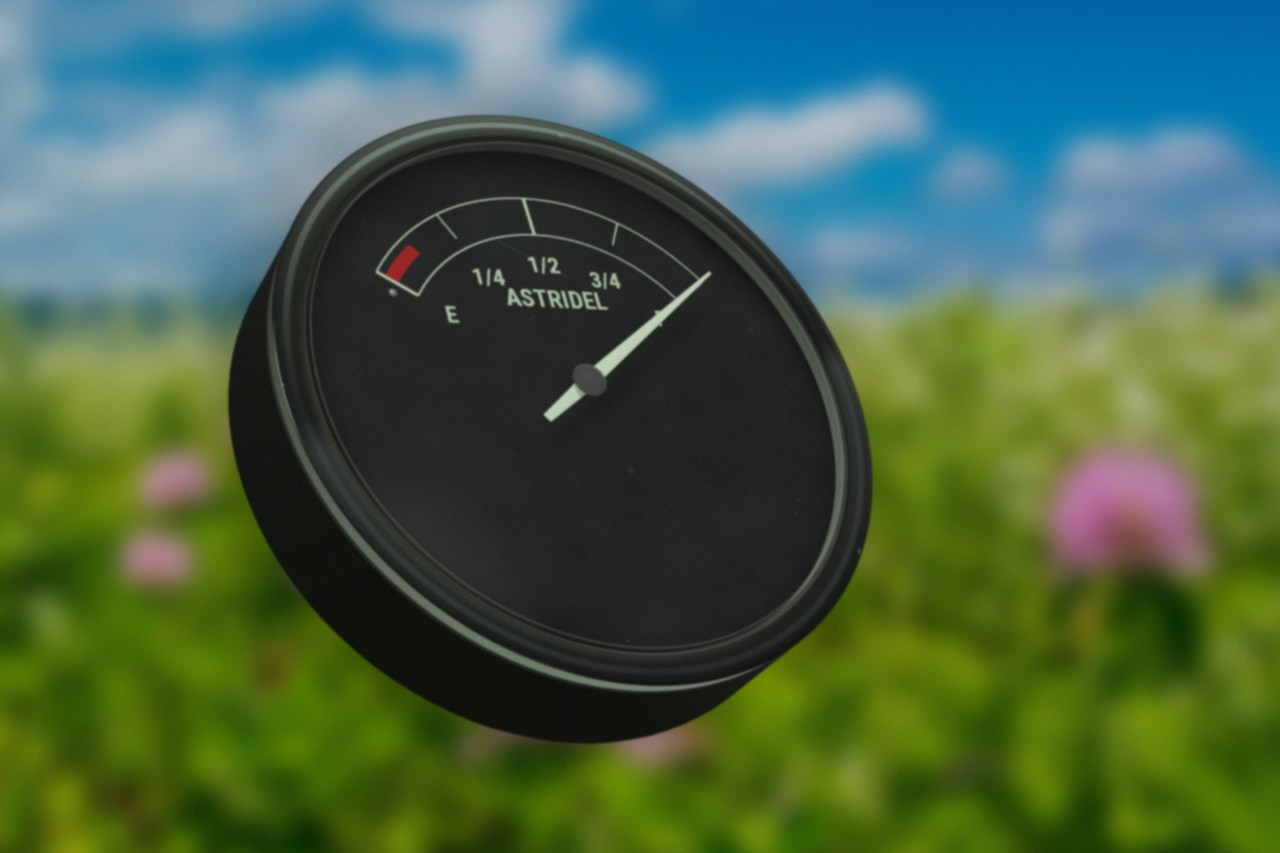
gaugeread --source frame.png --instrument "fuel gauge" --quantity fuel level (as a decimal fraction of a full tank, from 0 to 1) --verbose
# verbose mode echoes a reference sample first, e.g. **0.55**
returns **1**
